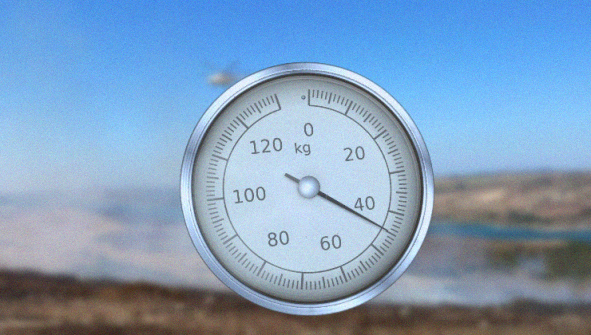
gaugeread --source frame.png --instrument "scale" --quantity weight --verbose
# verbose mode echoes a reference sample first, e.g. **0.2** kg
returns **45** kg
